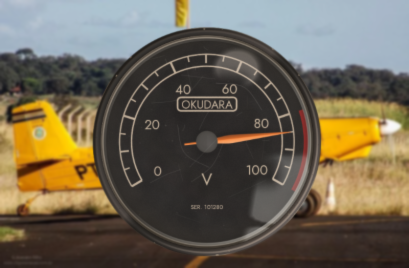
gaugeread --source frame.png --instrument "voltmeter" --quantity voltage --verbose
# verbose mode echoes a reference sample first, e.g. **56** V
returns **85** V
